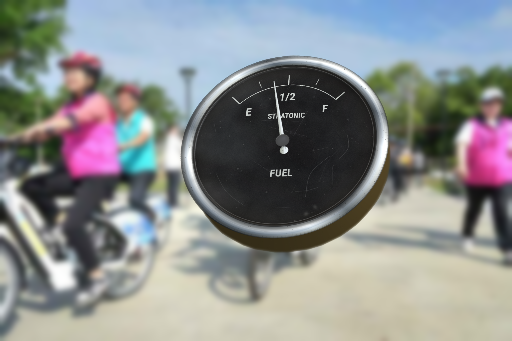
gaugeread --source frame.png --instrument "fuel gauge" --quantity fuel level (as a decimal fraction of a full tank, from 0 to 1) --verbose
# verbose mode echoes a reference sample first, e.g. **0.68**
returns **0.375**
